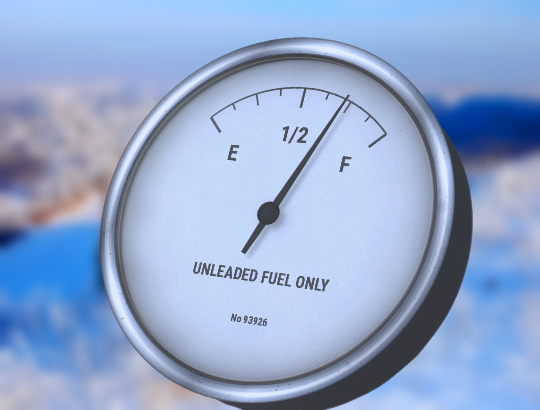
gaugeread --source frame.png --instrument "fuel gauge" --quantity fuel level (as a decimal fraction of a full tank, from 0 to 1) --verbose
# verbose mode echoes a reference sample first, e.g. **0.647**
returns **0.75**
